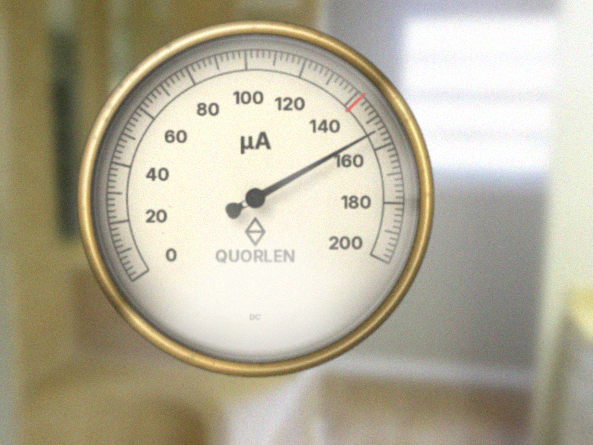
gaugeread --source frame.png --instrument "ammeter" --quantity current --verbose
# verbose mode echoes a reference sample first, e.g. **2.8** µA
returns **154** µA
